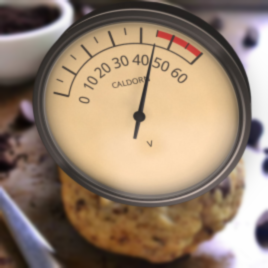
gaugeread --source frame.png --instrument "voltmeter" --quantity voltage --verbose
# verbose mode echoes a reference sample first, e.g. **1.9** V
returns **45** V
